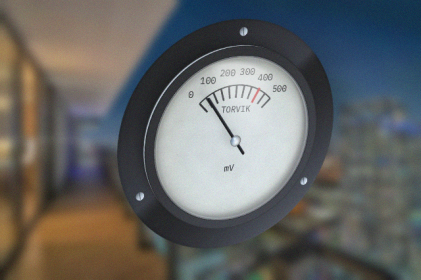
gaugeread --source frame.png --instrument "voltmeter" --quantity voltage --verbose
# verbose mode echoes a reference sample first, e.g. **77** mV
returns **50** mV
